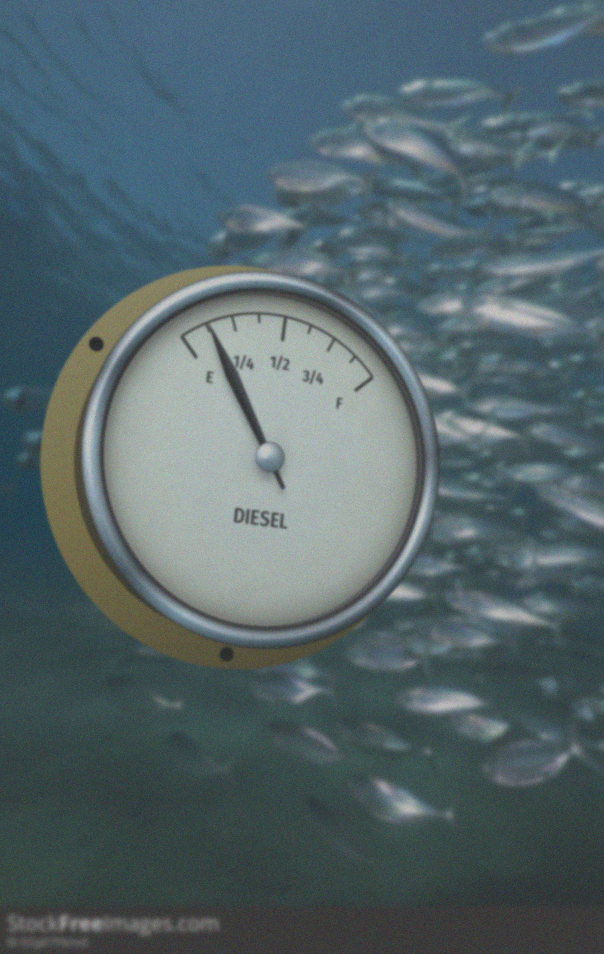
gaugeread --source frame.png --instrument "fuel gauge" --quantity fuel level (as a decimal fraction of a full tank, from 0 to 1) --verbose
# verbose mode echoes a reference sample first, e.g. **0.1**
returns **0.125**
